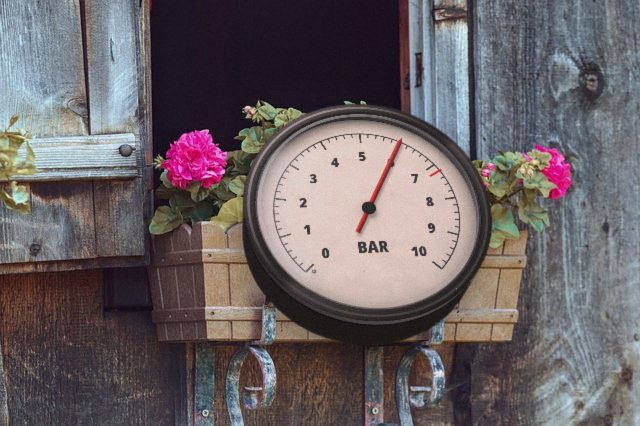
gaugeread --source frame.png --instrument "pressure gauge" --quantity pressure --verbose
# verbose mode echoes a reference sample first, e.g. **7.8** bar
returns **6** bar
